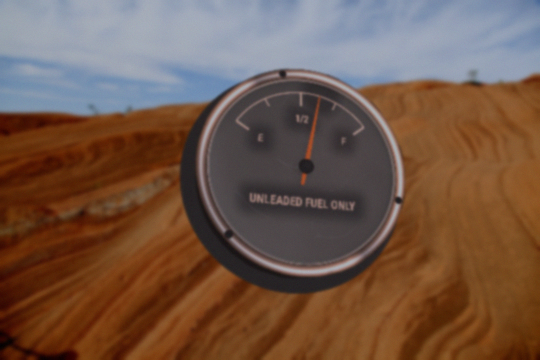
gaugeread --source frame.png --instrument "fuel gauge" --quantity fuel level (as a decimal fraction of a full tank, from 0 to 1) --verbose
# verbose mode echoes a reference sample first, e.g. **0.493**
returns **0.625**
